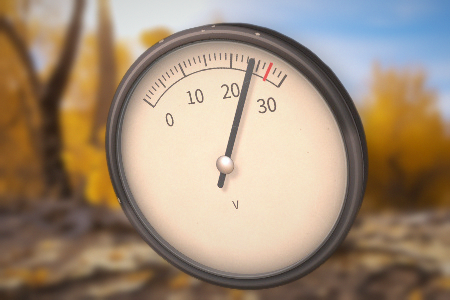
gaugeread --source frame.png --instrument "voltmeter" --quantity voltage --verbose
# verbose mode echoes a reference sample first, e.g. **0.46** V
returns **24** V
